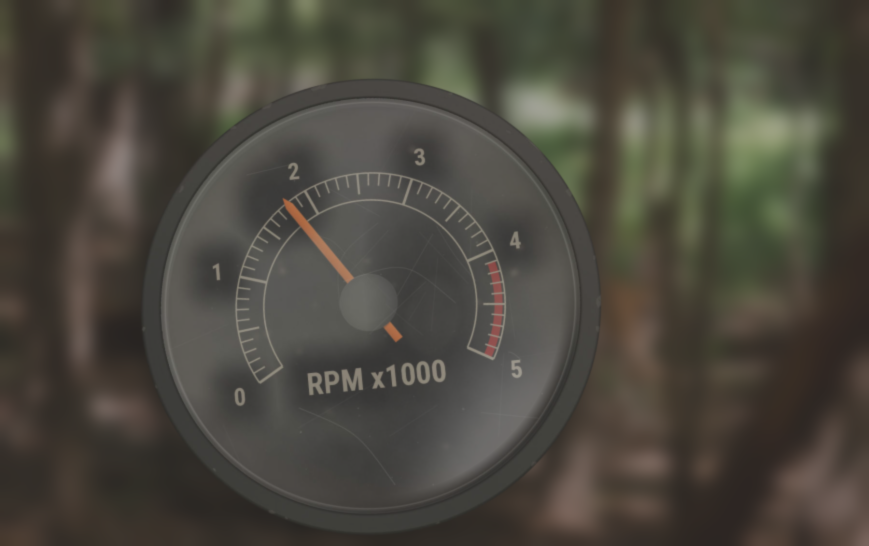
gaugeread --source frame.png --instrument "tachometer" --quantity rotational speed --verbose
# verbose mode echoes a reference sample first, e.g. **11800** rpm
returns **1800** rpm
